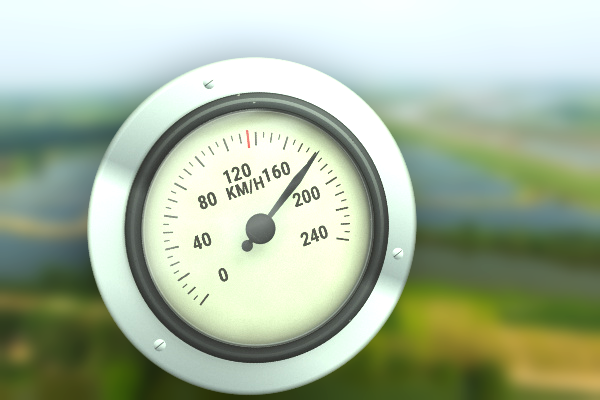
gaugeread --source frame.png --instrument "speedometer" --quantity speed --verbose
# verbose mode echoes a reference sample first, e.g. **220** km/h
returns **180** km/h
